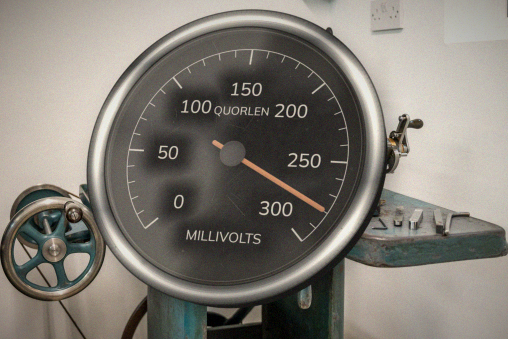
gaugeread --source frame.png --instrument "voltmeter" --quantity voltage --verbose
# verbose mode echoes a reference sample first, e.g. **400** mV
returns **280** mV
